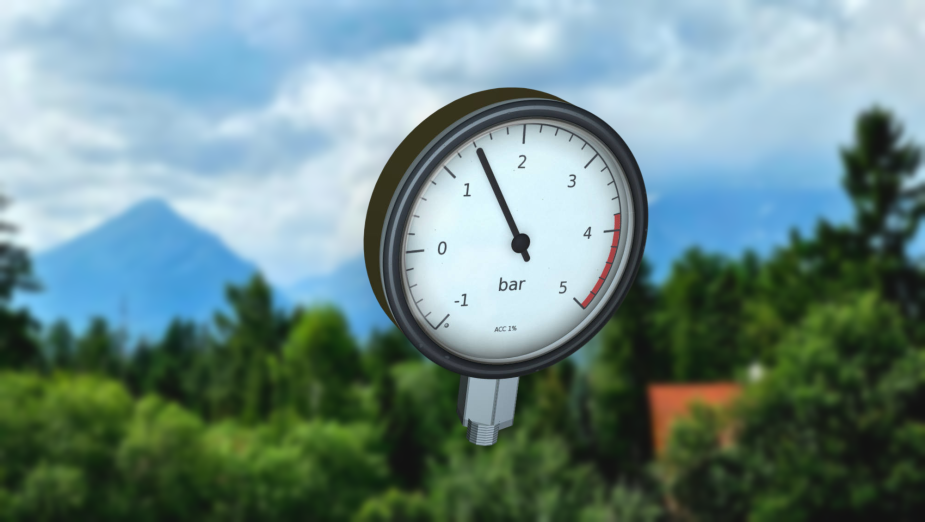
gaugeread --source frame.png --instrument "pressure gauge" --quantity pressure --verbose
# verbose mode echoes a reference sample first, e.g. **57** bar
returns **1.4** bar
